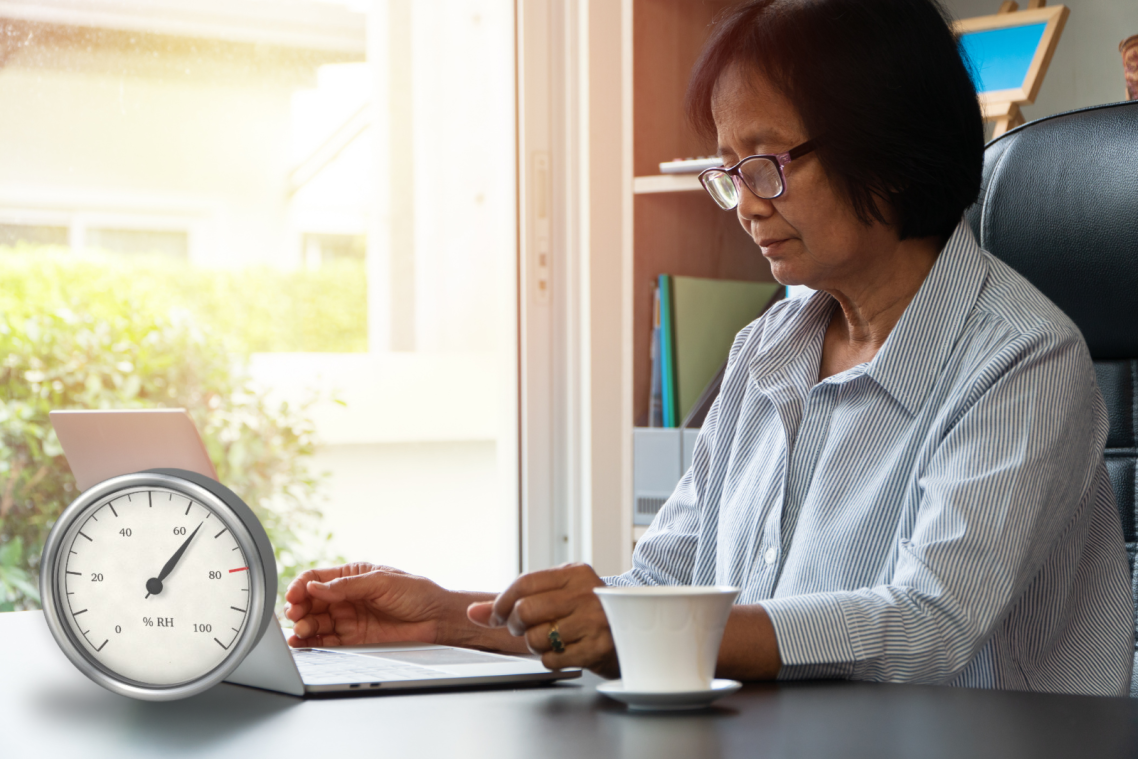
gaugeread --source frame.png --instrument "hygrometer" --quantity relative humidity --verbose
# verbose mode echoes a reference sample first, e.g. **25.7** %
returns **65** %
